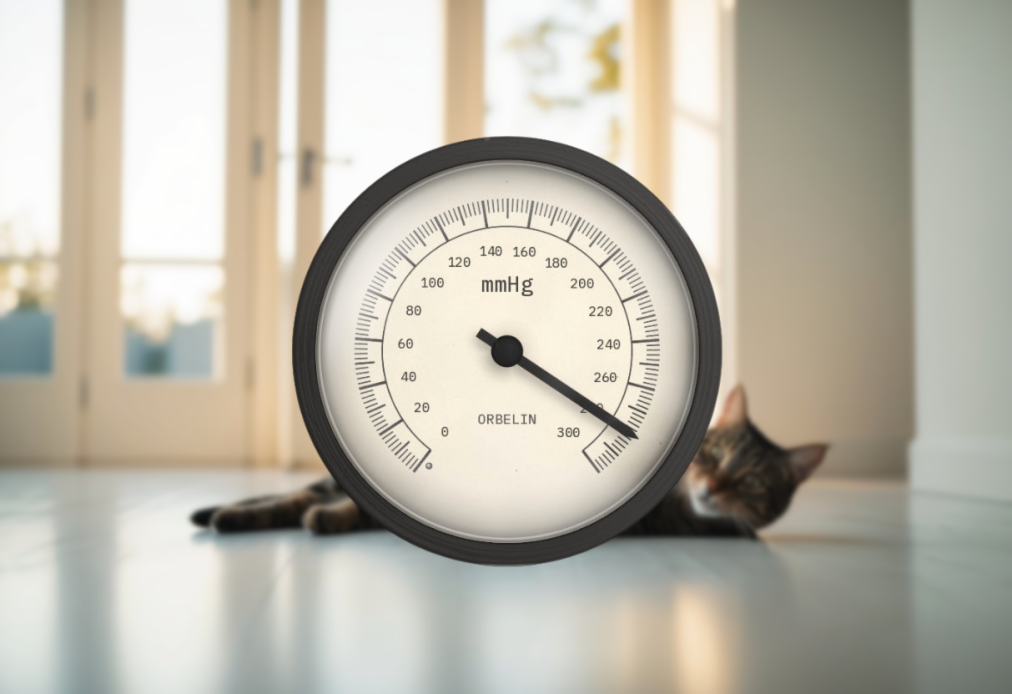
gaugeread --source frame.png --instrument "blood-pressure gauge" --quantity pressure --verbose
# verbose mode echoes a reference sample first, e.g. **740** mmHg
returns **280** mmHg
